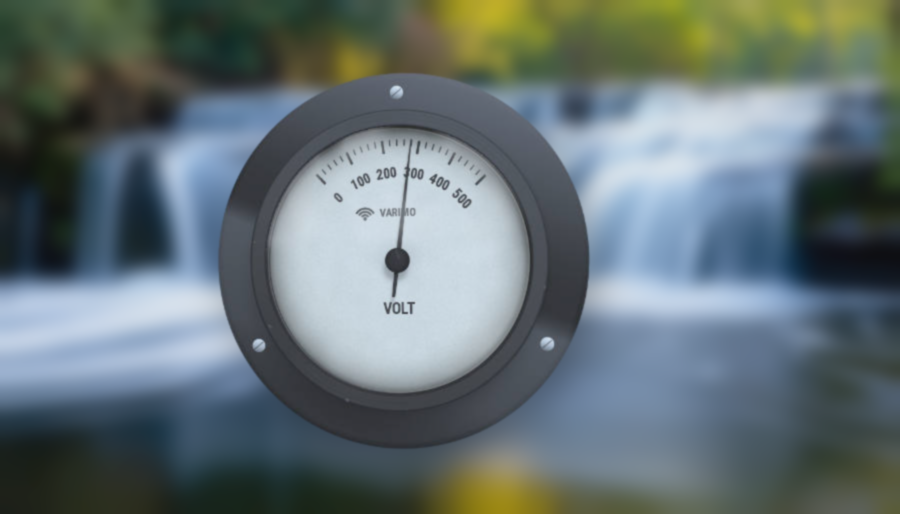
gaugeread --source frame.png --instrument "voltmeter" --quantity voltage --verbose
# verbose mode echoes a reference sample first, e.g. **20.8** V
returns **280** V
